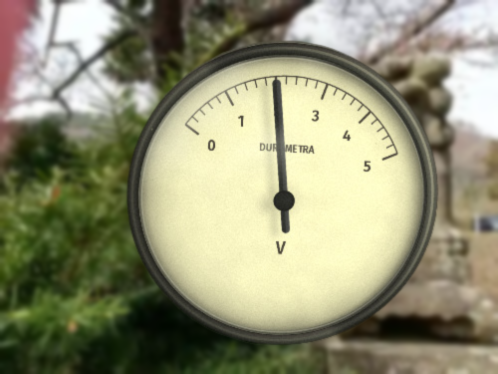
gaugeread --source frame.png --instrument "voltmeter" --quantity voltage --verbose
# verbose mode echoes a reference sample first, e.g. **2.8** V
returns **2** V
